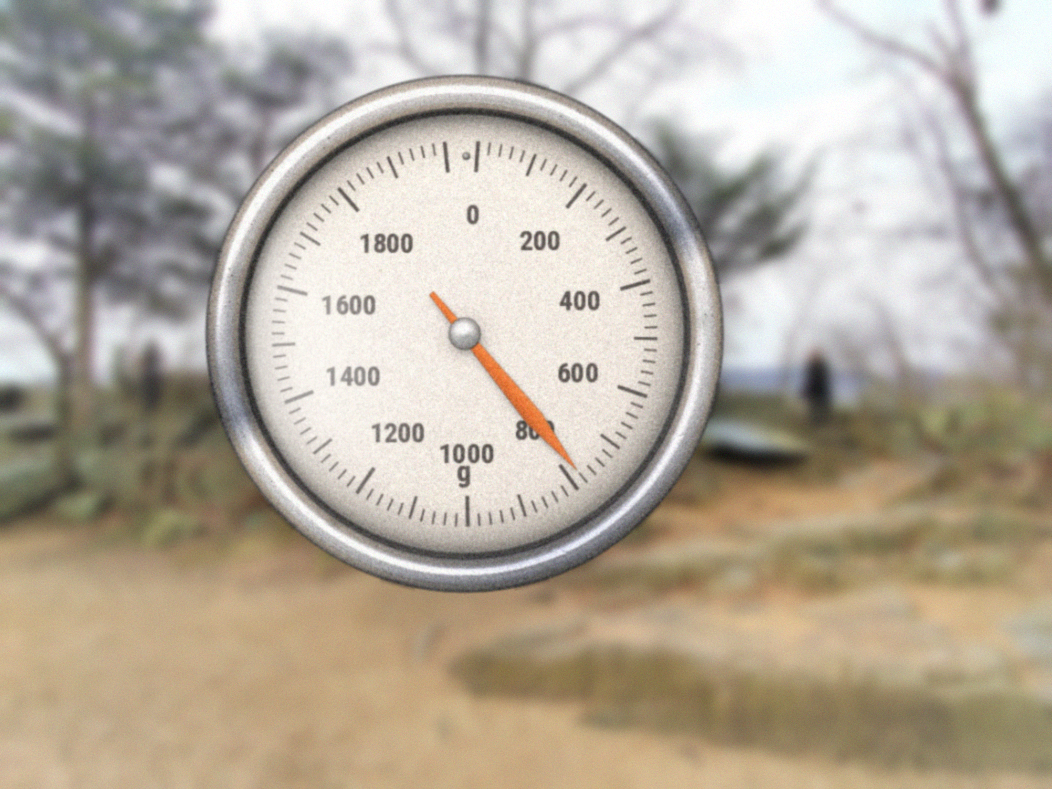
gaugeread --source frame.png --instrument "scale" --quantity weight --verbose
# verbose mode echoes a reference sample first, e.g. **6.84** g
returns **780** g
